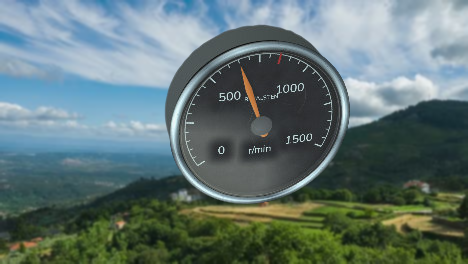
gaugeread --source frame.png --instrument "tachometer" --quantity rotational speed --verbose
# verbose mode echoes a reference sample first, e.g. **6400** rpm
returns **650** rpm
